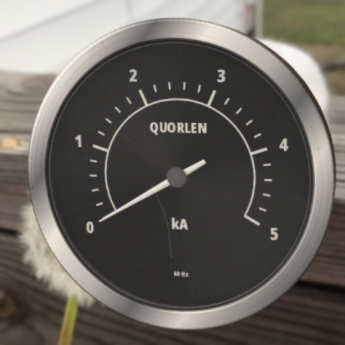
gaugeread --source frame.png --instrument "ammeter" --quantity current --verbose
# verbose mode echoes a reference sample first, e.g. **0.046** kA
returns **0** kA
